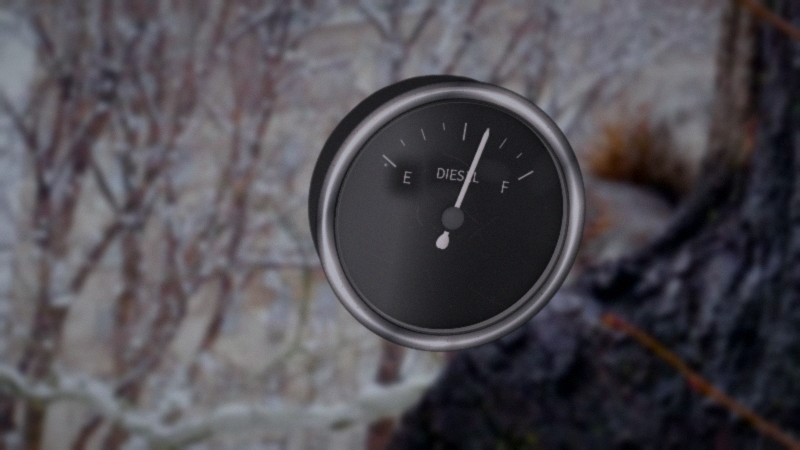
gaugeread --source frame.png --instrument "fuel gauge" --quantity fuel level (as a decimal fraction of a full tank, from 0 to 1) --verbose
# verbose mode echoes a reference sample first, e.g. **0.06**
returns **0.625**
